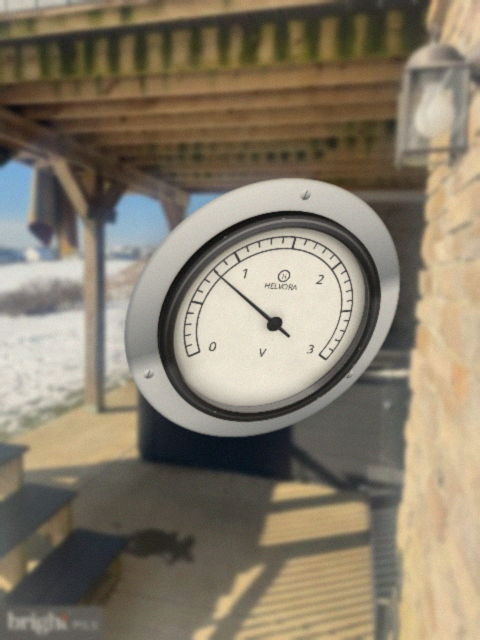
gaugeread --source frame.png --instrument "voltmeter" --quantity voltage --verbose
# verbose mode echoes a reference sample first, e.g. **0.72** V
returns **0.8** V
